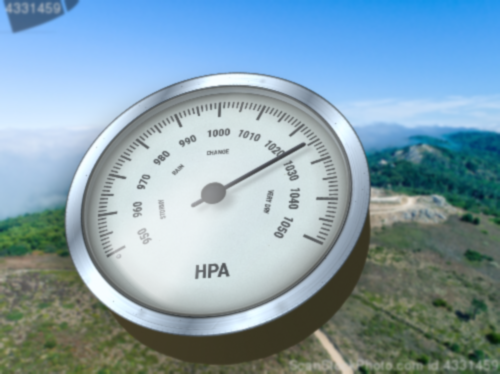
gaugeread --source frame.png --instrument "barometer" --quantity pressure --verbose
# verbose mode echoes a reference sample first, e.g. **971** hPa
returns **1025** hPa
